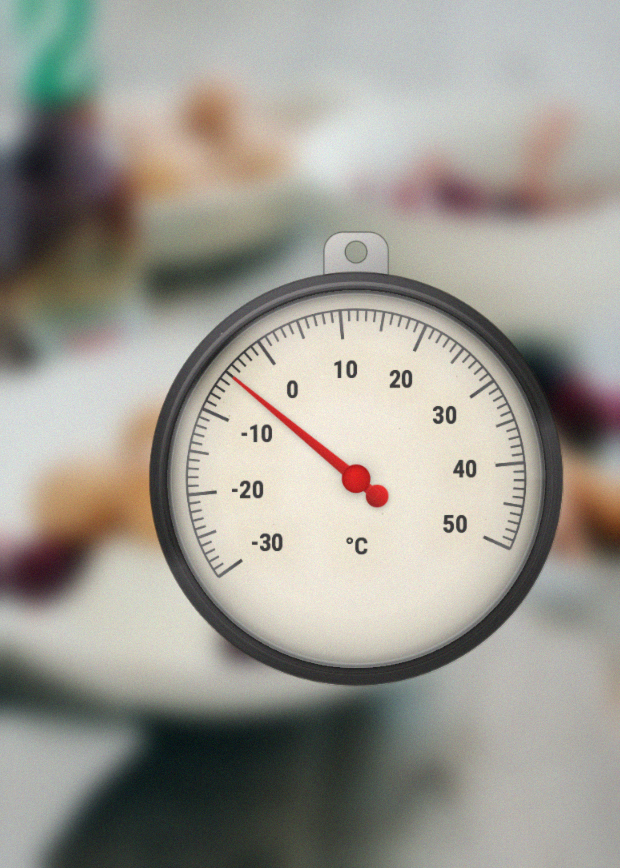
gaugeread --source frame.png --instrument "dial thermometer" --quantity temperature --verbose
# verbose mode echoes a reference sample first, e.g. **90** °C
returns **-5** °C
